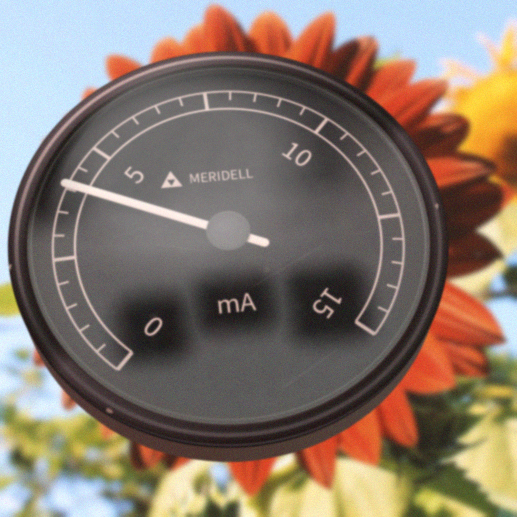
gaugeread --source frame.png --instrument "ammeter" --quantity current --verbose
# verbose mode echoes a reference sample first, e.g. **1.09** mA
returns **4** mA
